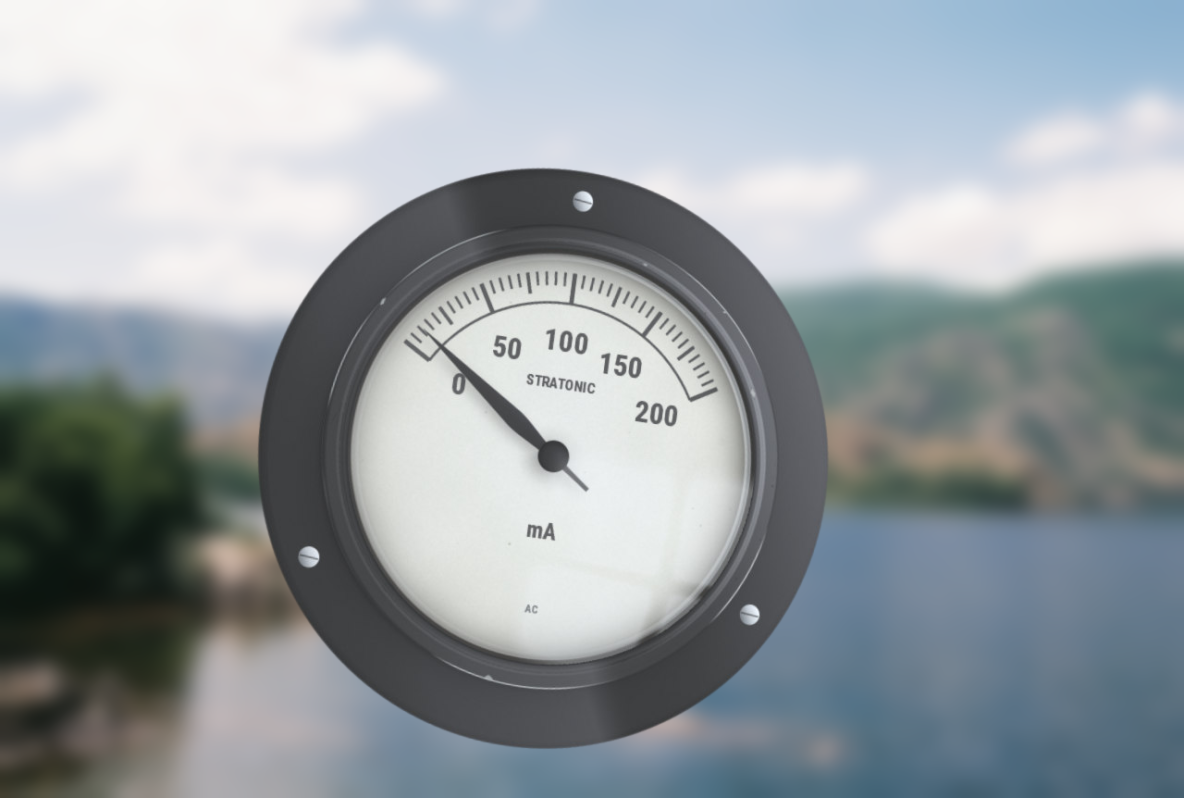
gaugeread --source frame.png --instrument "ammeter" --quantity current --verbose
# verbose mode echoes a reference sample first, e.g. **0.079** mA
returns **10** mA
